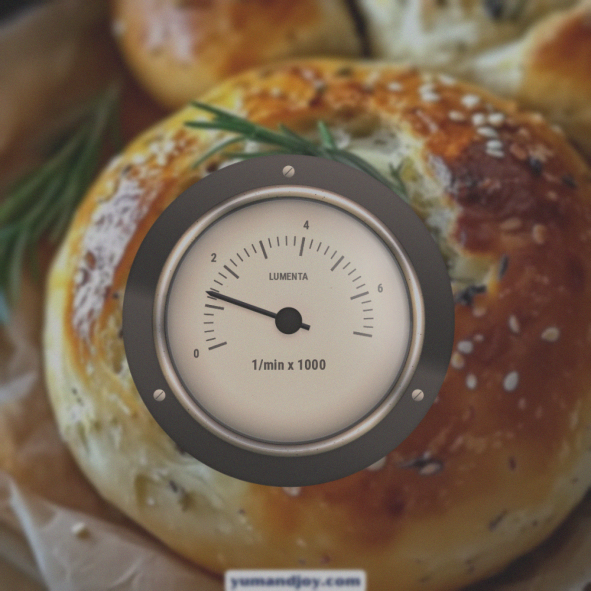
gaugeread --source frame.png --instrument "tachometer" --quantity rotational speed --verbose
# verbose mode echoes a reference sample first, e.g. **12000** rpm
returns **1300** rpm
